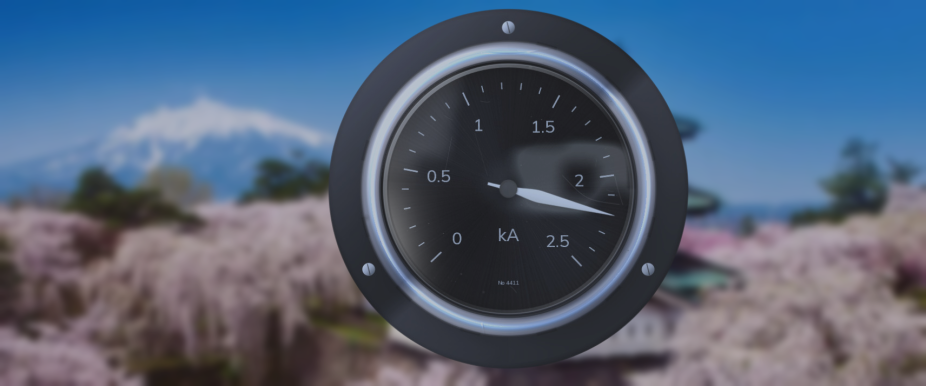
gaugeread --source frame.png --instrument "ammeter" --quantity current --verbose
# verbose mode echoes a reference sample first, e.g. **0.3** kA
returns **2.2** kA
